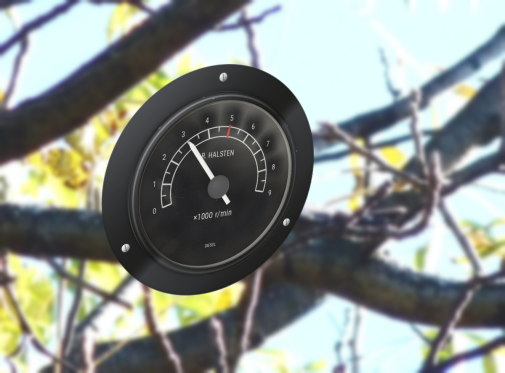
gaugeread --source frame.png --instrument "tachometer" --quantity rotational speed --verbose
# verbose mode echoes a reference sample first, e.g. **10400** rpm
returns **3000** rpm
